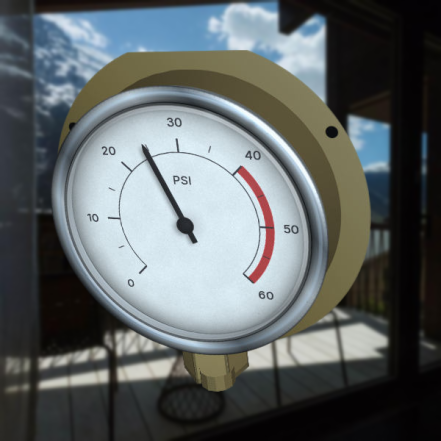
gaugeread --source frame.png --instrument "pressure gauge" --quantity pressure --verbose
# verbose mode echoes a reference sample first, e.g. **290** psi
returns **25** psi
